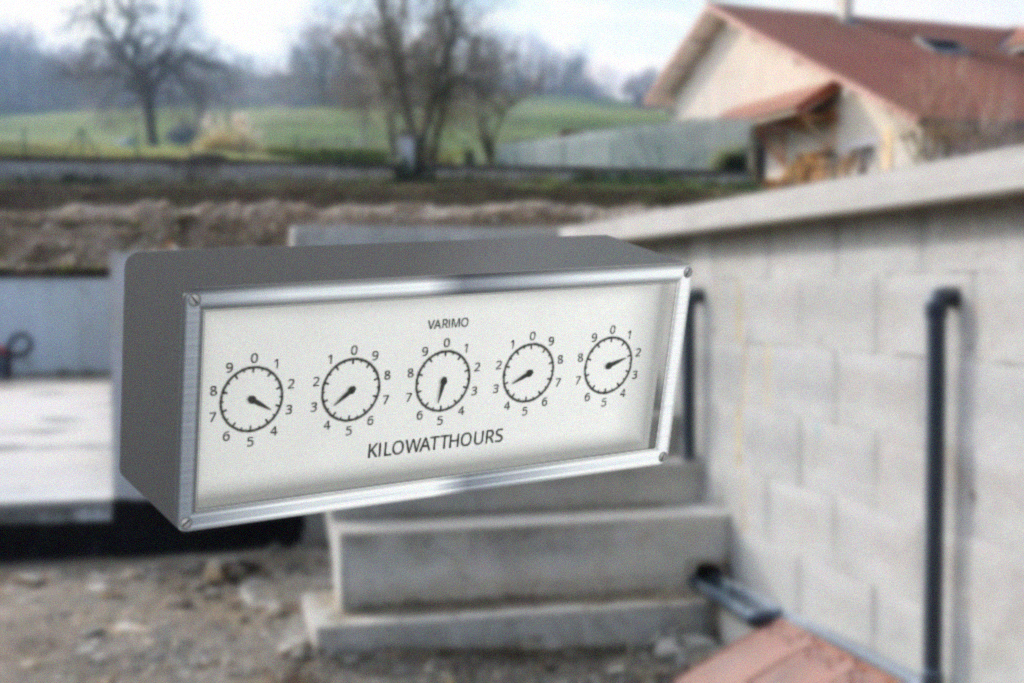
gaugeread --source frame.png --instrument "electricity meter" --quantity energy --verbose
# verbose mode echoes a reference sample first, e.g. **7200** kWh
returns **33532** kWh
